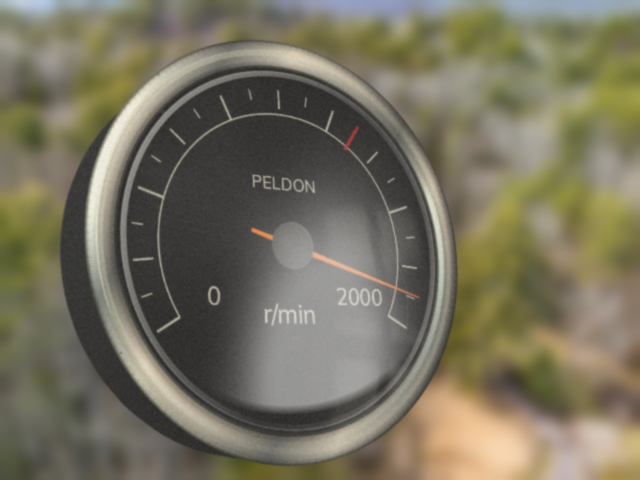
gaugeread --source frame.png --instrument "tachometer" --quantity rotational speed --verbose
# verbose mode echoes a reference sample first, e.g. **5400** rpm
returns **1900** rpm
